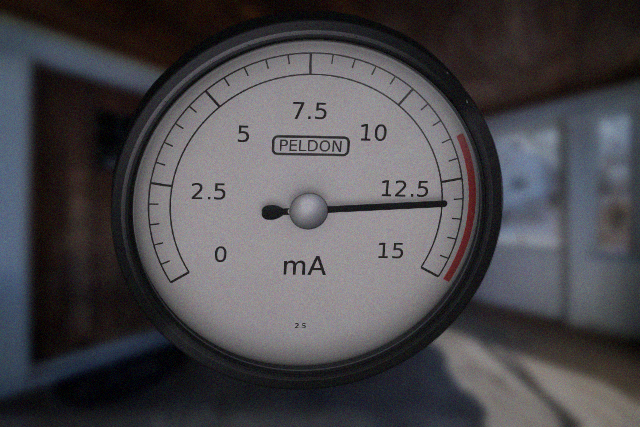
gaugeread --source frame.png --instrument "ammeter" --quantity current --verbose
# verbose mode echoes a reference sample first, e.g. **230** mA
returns **13** mA
